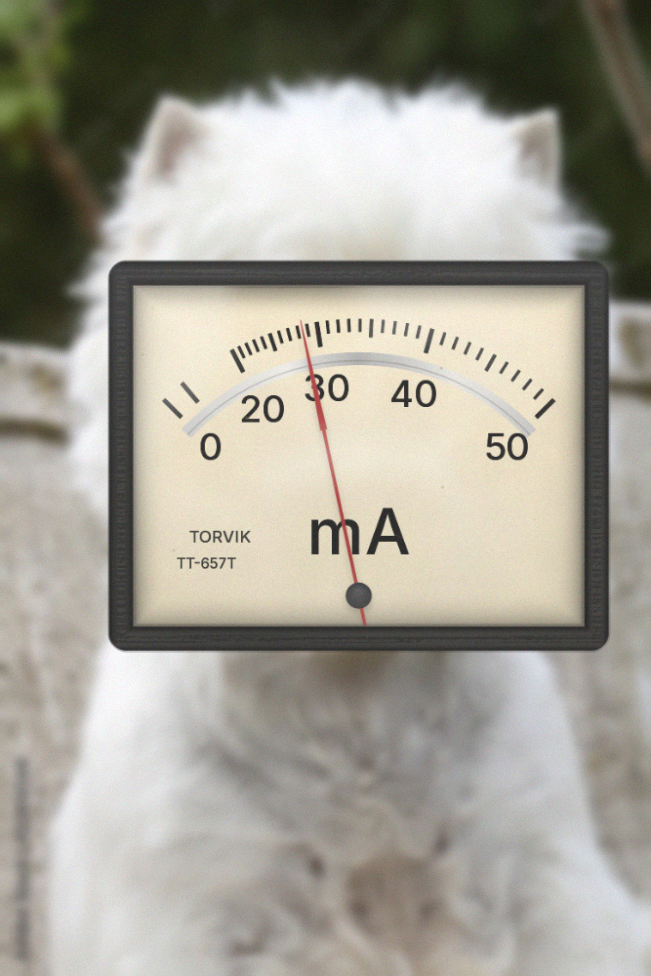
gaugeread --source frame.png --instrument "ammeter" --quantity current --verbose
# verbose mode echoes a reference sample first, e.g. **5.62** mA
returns **28.5** mA
